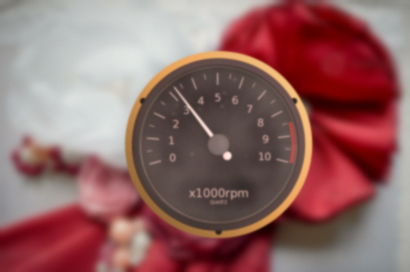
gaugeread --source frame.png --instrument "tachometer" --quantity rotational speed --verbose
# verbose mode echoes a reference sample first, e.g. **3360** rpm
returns **3250** rpm
